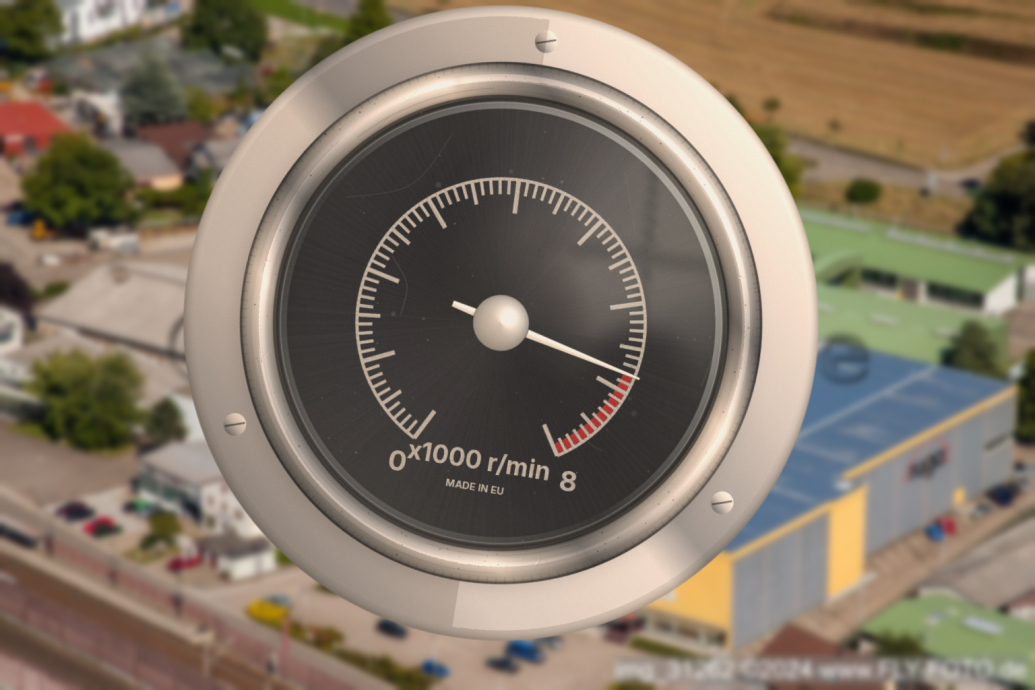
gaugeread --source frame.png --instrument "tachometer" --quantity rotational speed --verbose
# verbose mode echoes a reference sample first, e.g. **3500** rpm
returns **6800** rpm
